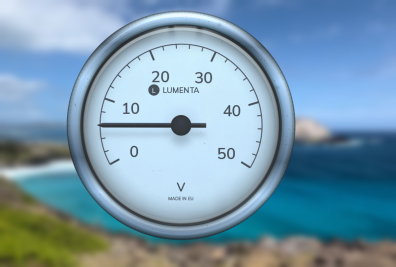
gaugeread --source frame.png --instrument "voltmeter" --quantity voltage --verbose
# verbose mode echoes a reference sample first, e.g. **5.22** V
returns **6** V
